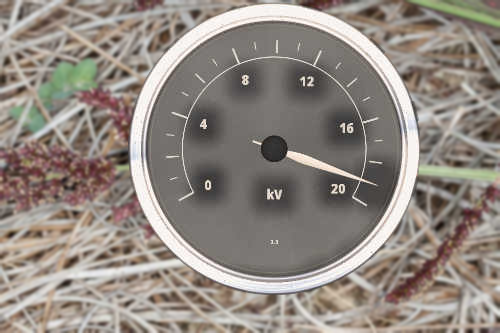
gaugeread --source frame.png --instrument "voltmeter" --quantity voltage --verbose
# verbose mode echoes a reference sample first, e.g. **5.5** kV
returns **19** kV
